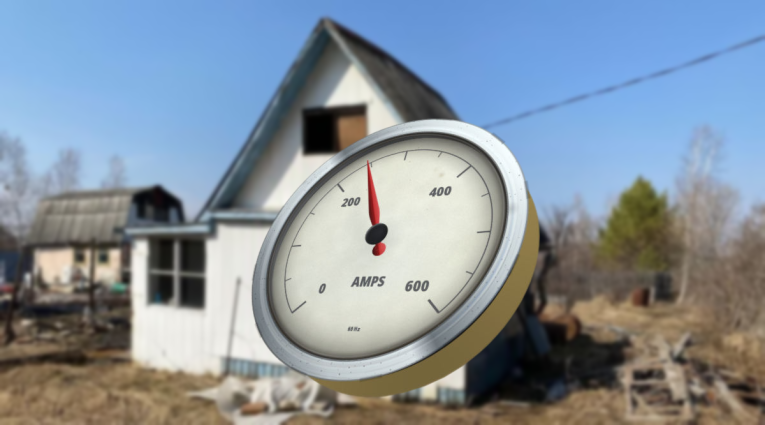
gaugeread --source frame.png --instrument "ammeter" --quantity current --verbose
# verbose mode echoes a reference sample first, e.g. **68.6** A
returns **250** A
